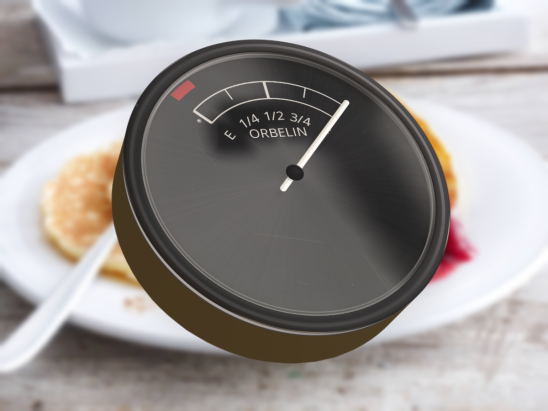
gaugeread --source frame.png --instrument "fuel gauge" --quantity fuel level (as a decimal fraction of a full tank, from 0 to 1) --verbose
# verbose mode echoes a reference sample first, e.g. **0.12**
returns **1**
